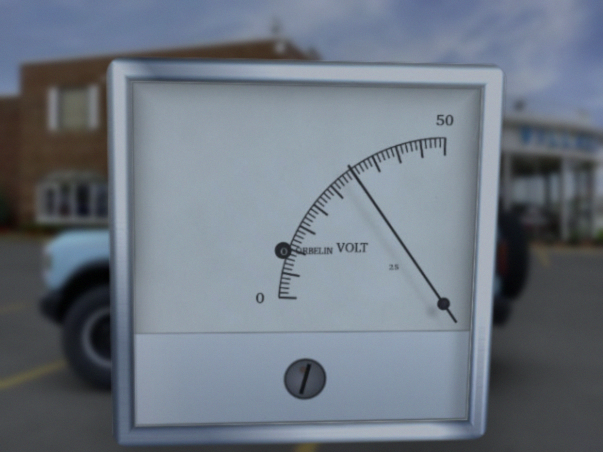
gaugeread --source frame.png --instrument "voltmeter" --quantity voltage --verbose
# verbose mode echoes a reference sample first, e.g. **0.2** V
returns **30** V
